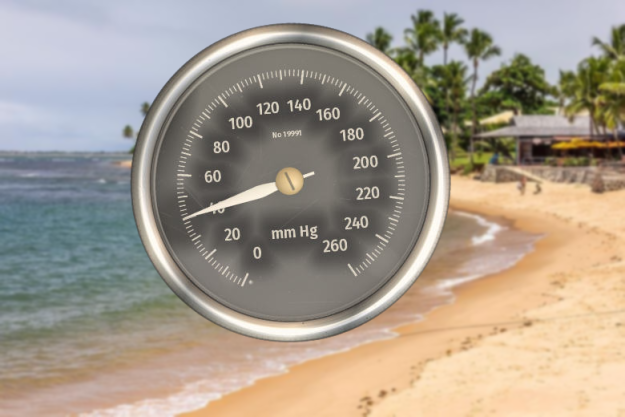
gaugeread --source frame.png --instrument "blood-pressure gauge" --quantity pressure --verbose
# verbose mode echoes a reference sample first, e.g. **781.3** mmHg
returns **40** mmHg
